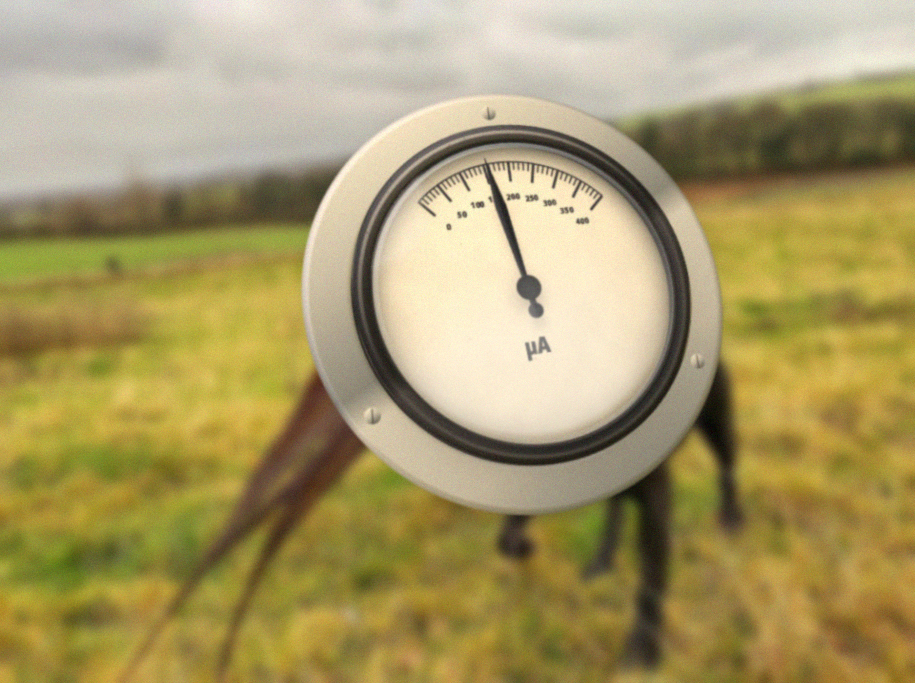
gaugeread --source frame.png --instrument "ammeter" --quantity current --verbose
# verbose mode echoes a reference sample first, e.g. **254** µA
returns **150** µA
